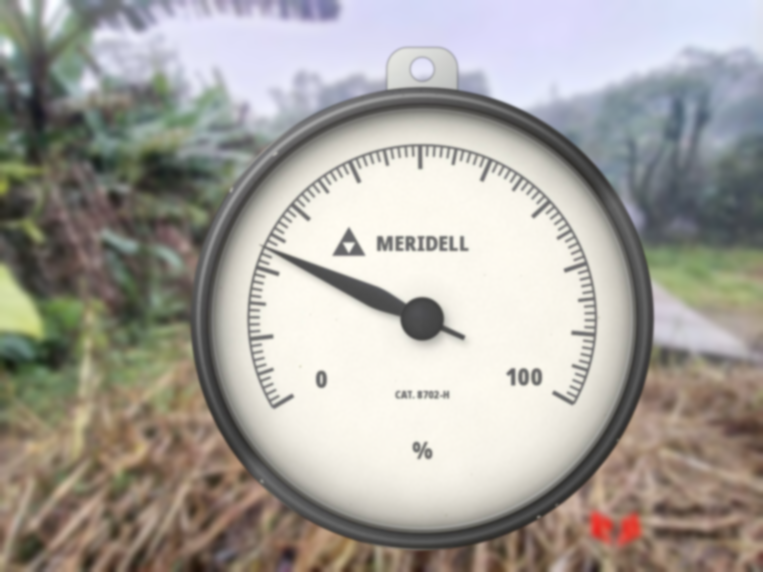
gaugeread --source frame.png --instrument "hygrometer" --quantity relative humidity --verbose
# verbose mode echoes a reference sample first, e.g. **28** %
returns **23** %
